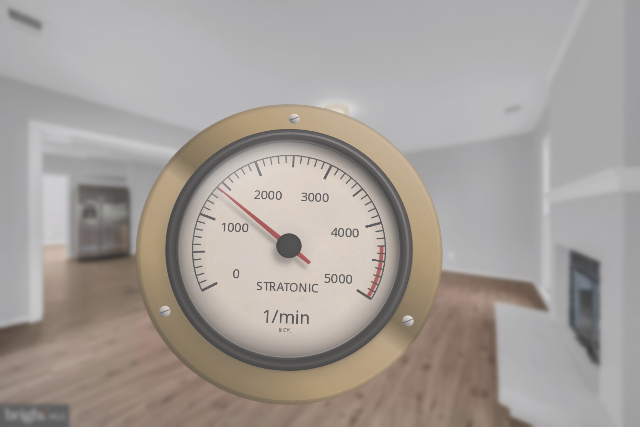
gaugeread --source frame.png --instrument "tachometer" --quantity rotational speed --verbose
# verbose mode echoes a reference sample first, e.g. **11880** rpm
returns **1400** rpm
